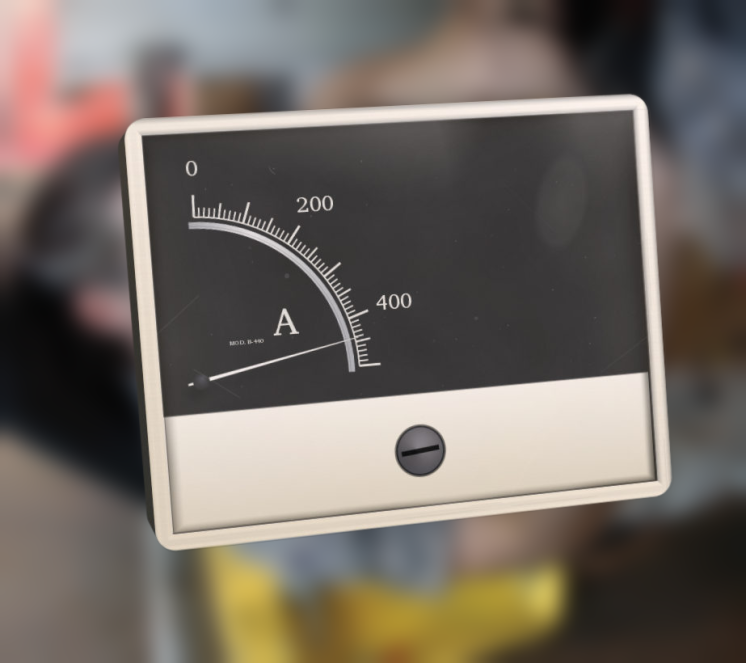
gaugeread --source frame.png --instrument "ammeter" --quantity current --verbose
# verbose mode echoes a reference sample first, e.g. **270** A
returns **440** A
